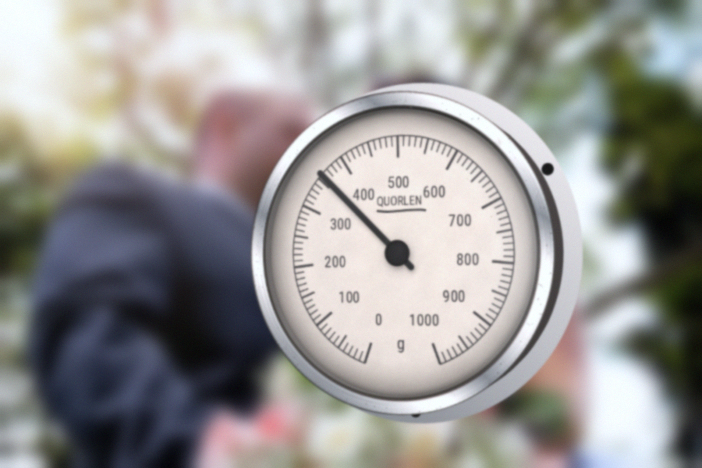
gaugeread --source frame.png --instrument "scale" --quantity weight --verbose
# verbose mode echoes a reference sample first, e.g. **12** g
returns **360** g
